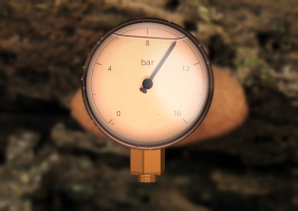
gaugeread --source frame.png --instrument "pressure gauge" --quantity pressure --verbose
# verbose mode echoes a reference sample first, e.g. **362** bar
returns **10** bar
